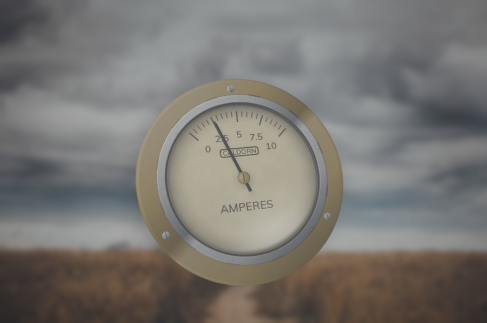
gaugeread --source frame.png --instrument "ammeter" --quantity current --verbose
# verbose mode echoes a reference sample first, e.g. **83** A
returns **2.5** A
